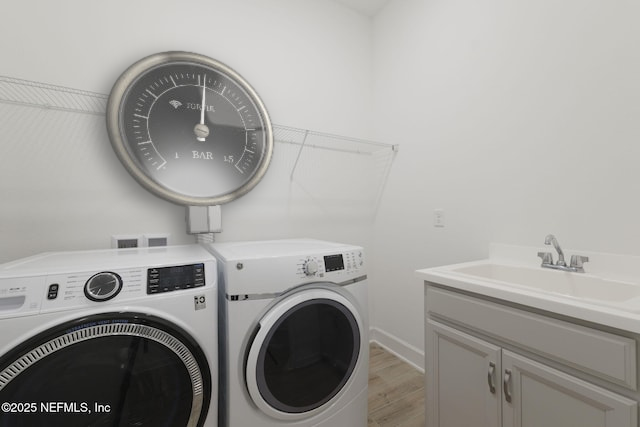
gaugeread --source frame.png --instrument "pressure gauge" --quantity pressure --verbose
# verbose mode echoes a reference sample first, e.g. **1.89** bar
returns **0.3** bar
